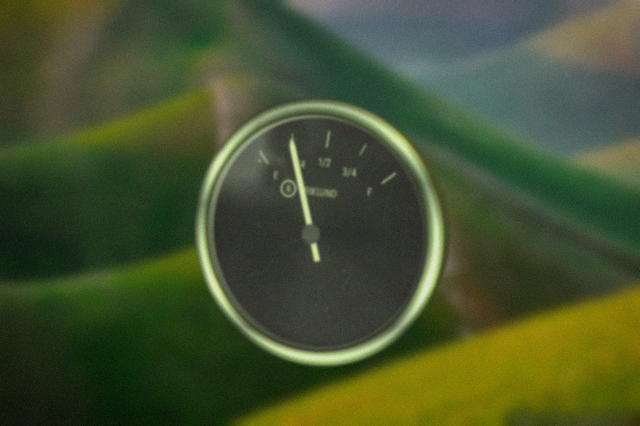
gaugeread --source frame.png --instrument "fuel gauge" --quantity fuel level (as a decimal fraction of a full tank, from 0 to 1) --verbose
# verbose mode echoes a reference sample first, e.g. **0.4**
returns **0.25**
